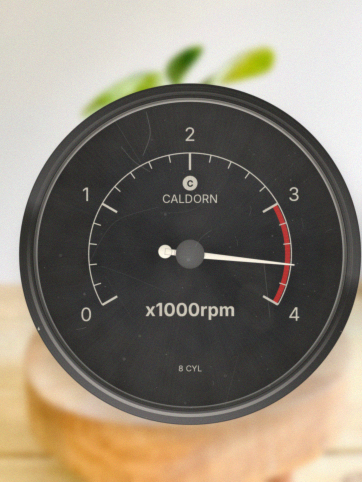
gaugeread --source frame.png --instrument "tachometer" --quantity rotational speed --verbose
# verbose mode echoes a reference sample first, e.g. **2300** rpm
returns **3600** rpm
